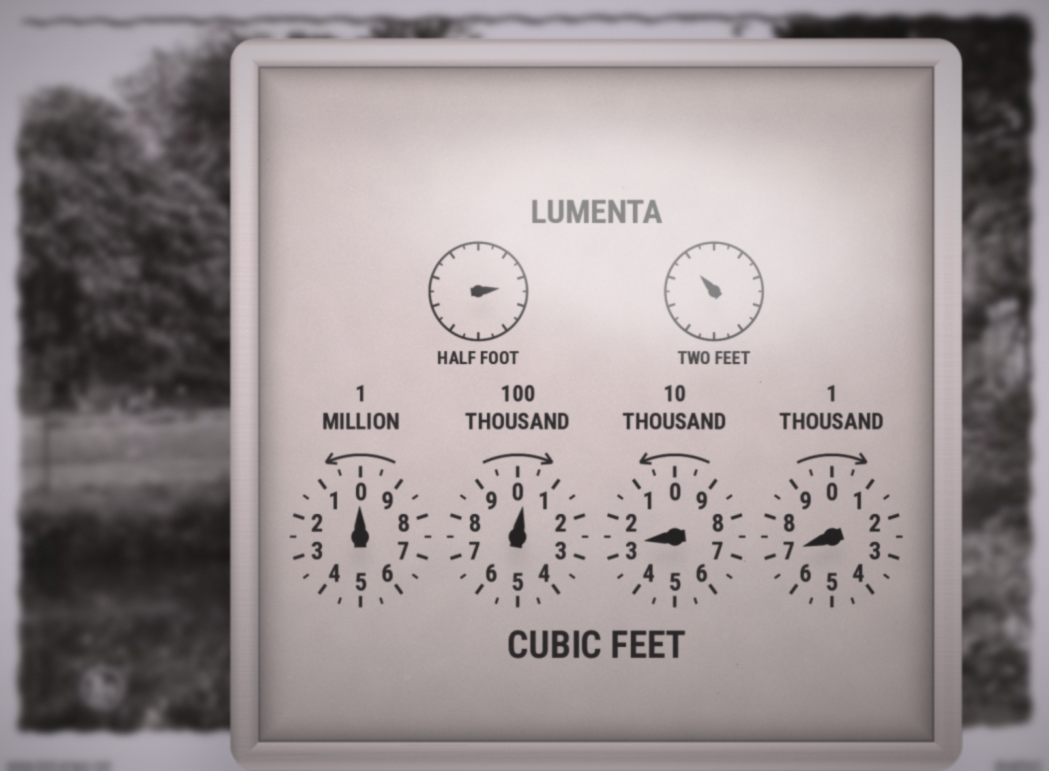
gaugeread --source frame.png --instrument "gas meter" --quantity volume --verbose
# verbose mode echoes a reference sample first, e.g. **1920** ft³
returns **2700** ft³
